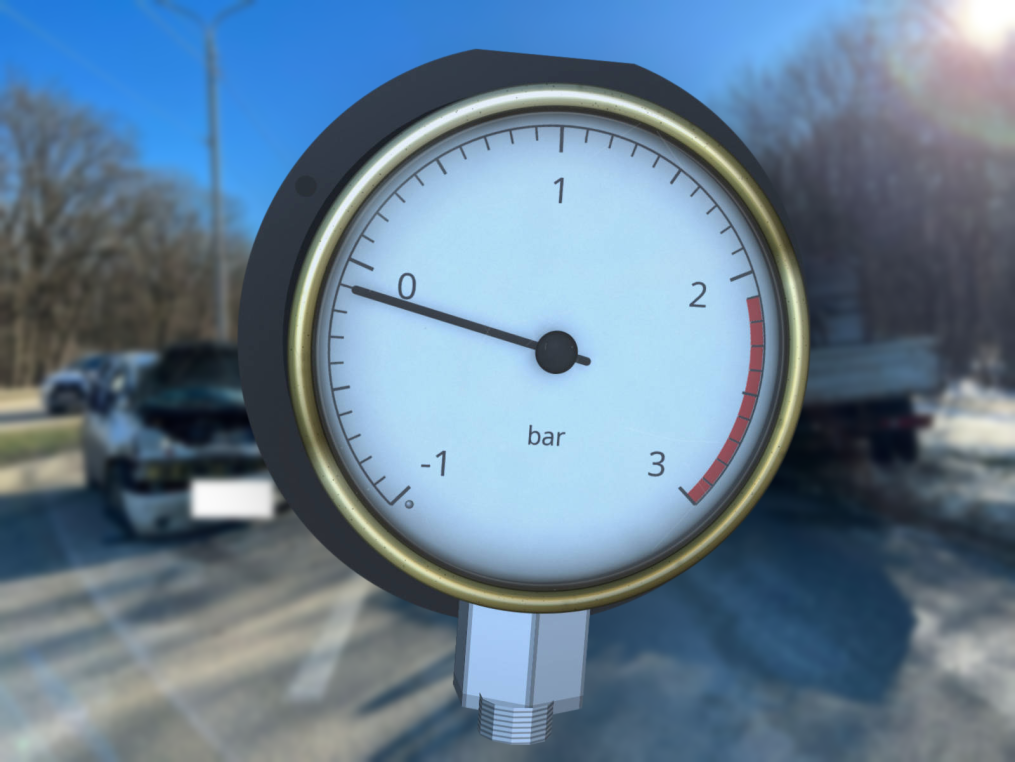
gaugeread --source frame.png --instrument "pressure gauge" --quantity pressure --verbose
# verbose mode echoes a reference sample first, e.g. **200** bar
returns **-0.1** bar
